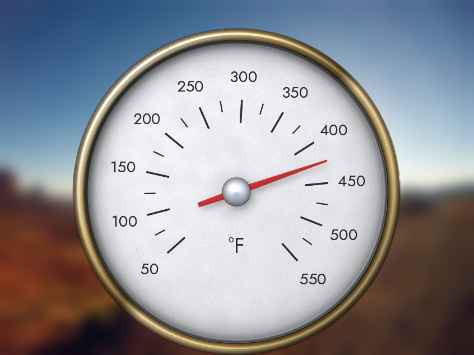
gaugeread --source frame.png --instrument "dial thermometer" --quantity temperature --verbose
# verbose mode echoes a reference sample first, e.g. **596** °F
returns **425** °F
